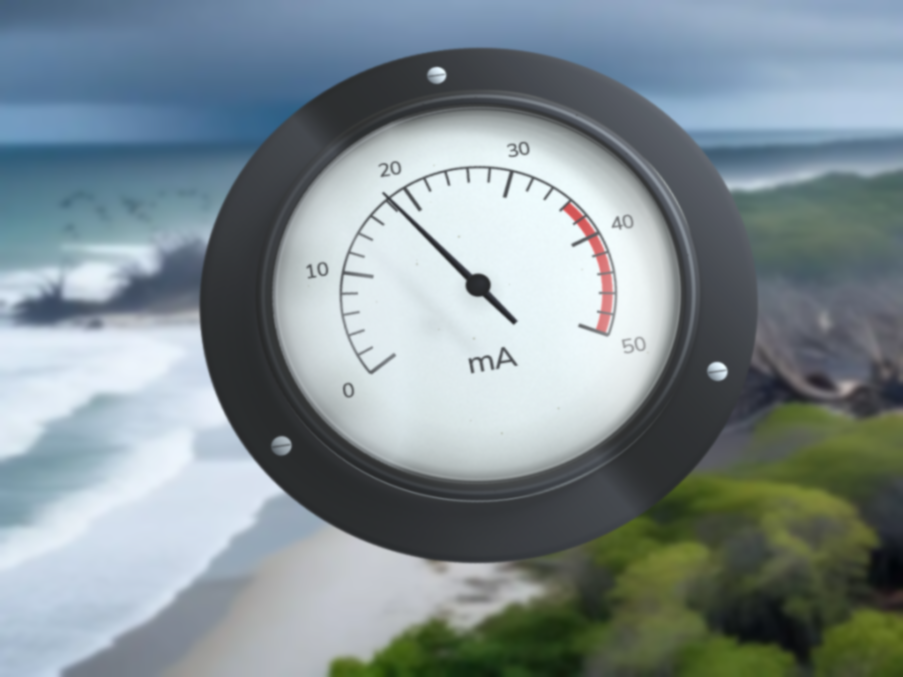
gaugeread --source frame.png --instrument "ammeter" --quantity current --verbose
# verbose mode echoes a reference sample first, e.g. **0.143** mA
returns **18** mA
